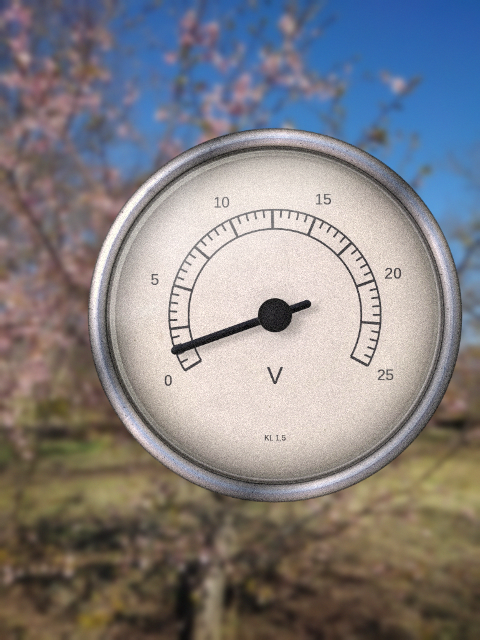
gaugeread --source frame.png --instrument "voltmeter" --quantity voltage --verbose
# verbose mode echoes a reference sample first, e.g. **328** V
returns **1.25** V
